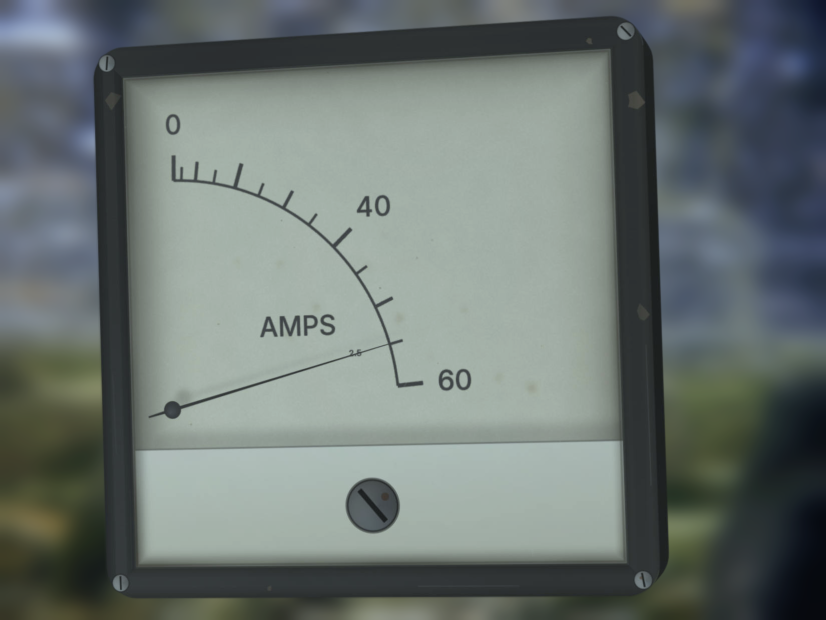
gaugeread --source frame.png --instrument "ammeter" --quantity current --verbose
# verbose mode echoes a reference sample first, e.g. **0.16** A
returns **55** A
